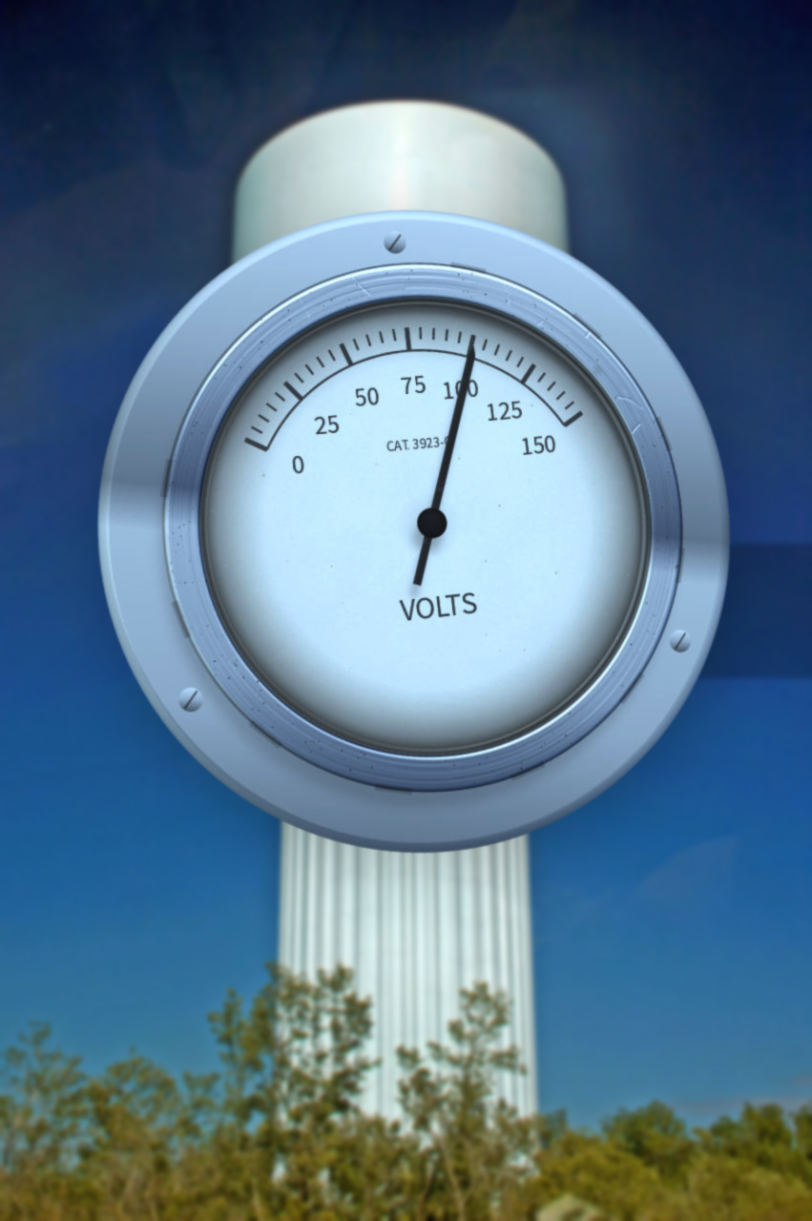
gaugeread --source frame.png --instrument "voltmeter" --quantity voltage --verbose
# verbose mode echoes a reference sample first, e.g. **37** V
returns **100** V
